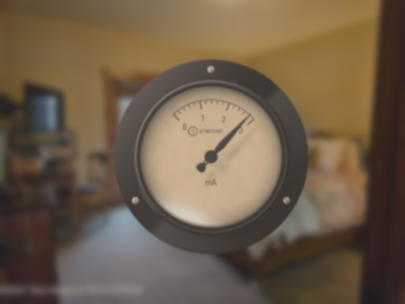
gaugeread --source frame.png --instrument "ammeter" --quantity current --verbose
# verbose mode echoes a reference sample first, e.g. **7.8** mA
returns **2.8** mA
